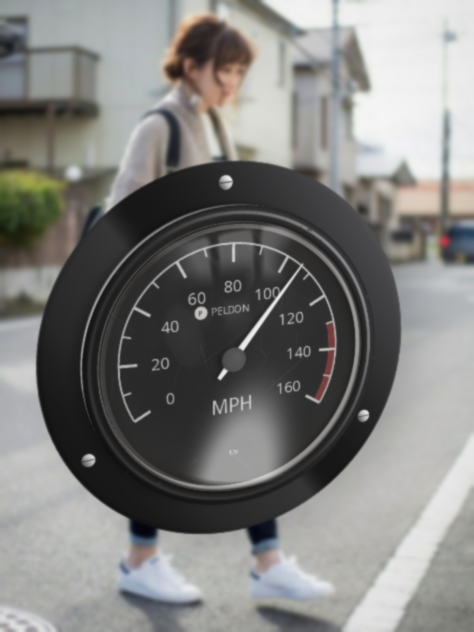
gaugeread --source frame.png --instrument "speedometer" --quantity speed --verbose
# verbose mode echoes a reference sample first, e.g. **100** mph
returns **105** mph
